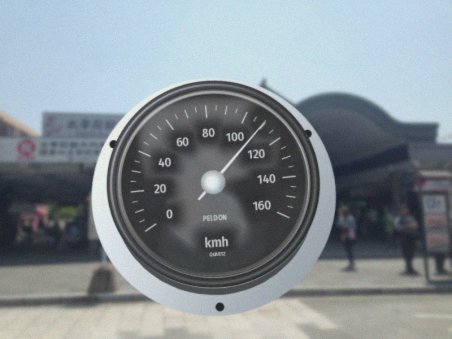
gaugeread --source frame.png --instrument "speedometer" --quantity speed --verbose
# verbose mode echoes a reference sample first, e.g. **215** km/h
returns **110** km/h
